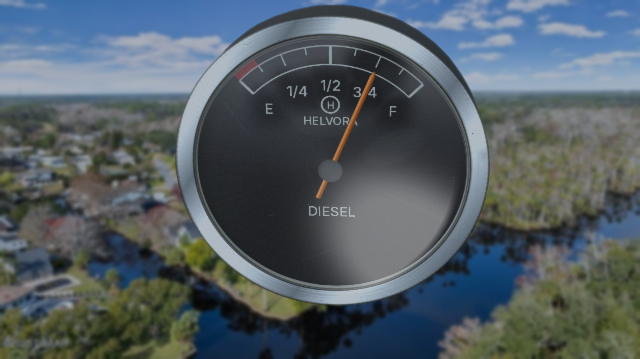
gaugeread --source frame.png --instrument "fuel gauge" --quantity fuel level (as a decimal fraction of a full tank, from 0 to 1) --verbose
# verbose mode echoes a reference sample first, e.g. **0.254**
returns **0.75**
